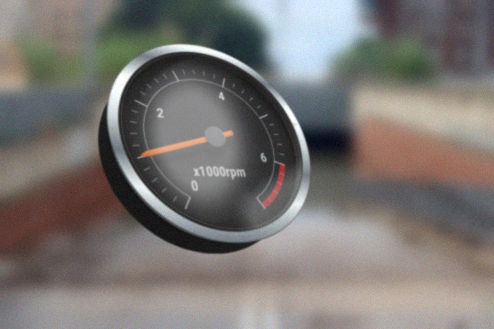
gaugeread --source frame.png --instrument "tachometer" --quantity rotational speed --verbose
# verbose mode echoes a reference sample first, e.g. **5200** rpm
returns **1000** rpm
